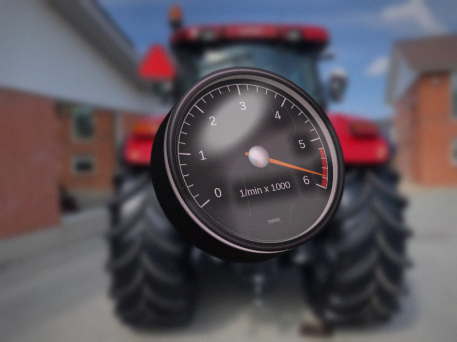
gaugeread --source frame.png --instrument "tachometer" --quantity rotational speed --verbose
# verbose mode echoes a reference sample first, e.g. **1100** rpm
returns **5800** rpm
